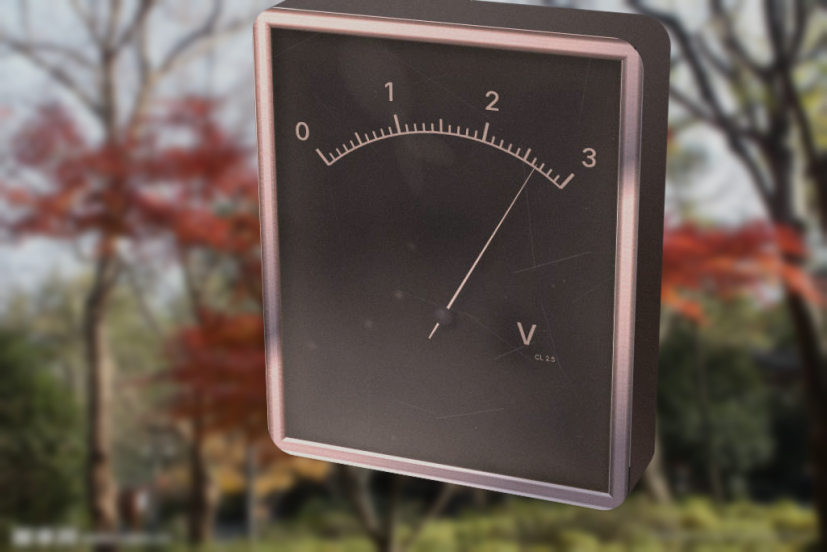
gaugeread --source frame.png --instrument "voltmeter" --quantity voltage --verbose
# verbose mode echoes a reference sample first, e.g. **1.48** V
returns **2.65** V
